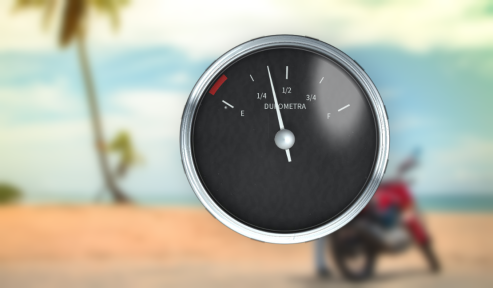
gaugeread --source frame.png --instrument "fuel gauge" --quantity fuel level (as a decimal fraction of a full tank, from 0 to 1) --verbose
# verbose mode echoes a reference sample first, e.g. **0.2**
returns **0.375**
